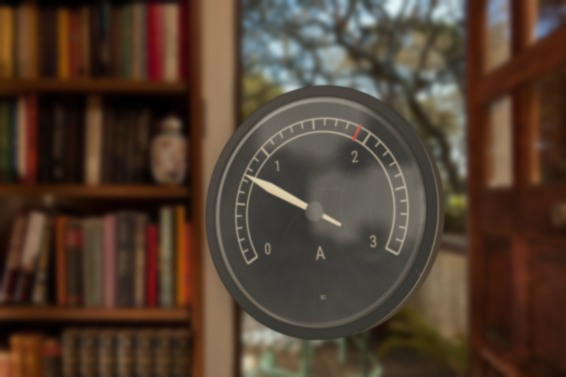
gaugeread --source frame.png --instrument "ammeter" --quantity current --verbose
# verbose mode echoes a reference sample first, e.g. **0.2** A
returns **0.75** A
